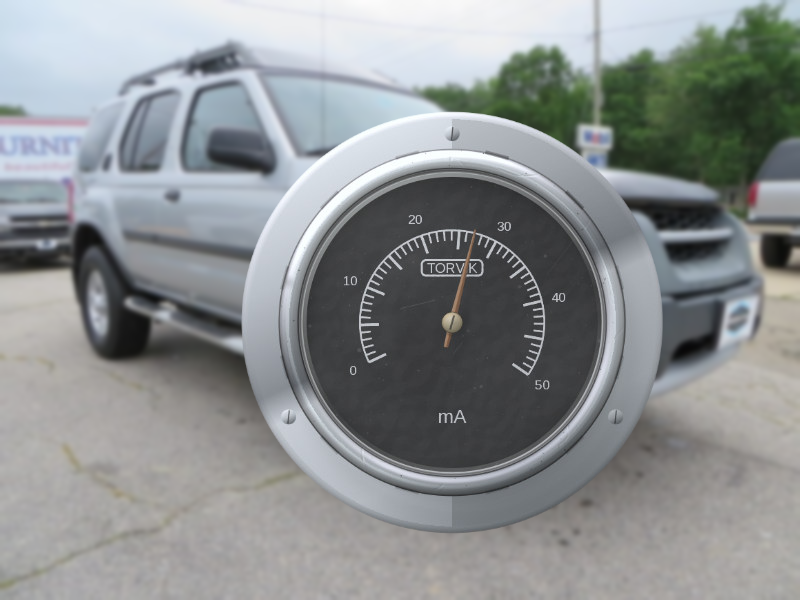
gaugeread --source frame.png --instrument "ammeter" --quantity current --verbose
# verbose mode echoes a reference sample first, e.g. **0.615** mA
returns **27** mA
